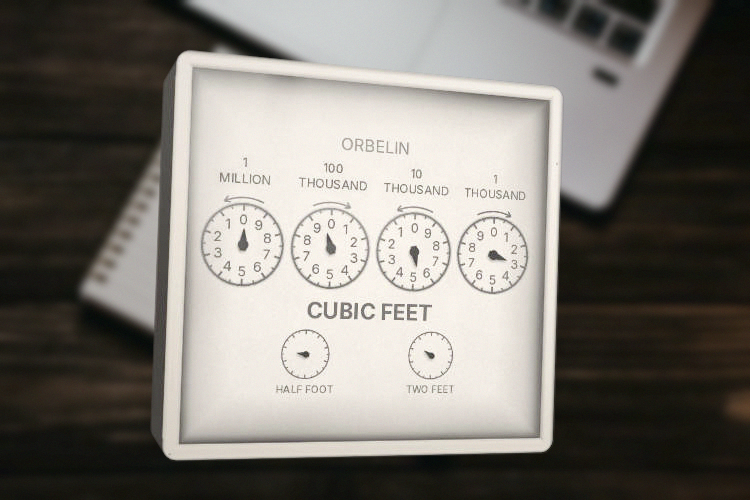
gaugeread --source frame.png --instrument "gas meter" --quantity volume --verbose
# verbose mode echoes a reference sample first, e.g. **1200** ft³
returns **995300** ft³
